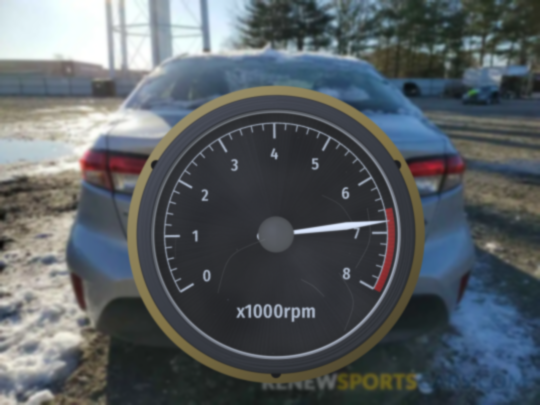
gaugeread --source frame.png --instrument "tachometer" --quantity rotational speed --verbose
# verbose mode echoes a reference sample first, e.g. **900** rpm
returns **6800** rpm
